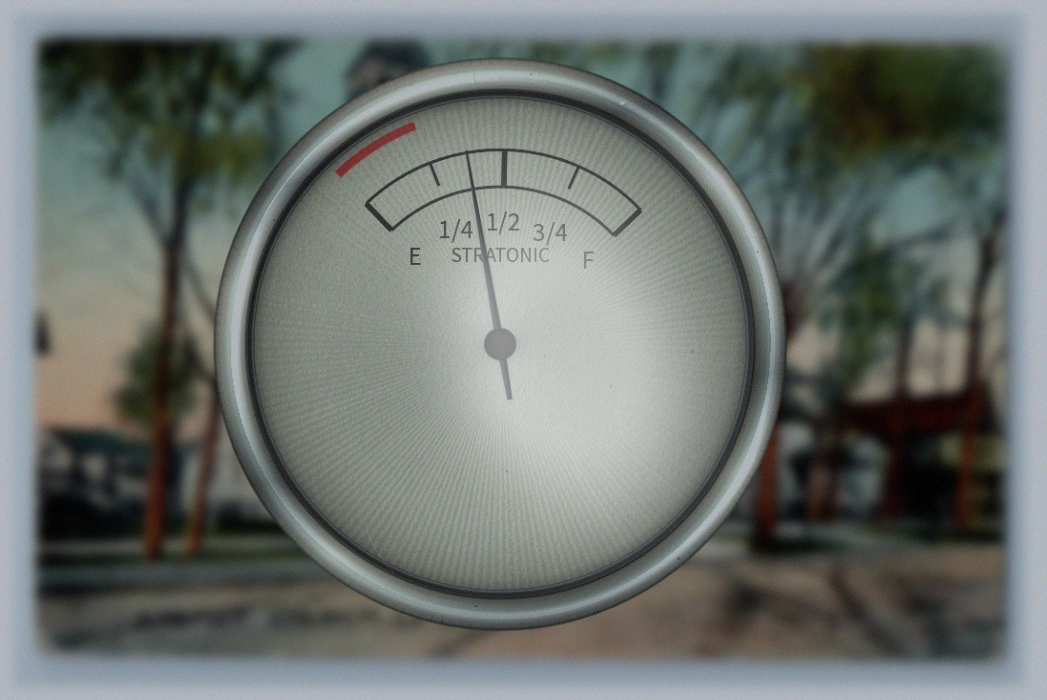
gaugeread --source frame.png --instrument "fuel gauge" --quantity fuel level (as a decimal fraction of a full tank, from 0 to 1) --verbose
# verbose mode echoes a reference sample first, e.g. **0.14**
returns **0.375**
